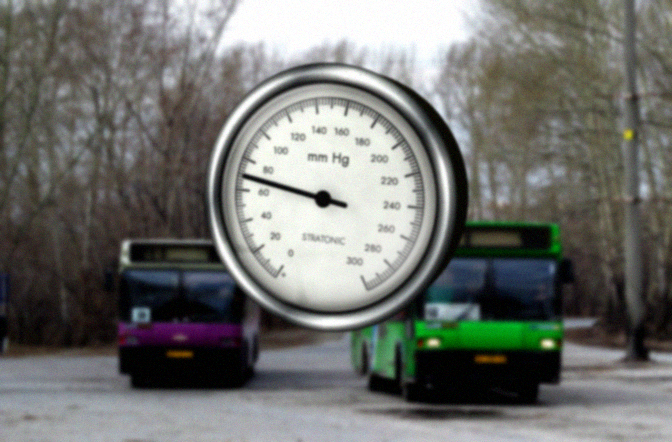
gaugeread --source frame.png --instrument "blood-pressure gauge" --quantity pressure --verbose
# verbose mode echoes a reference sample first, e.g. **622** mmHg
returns **70** mmHg
